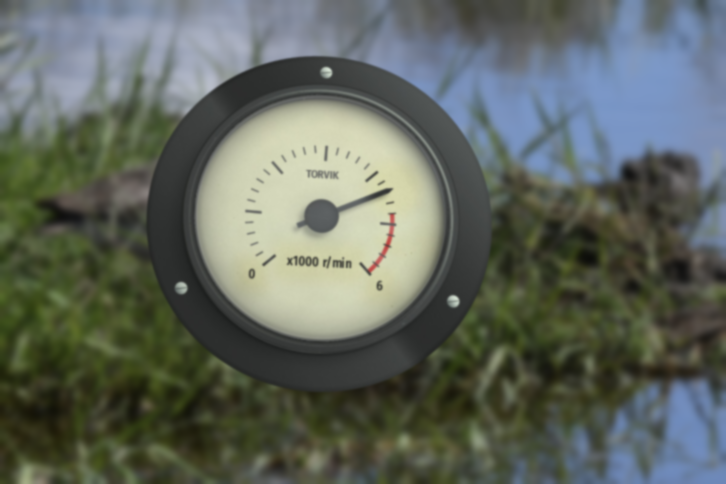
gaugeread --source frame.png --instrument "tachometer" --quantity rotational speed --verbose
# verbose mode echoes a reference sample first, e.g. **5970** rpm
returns **4400** rpm
